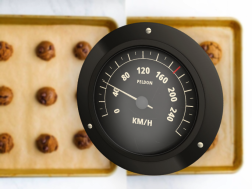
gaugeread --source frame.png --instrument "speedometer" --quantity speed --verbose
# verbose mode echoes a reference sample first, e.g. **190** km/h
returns **50** km/h
